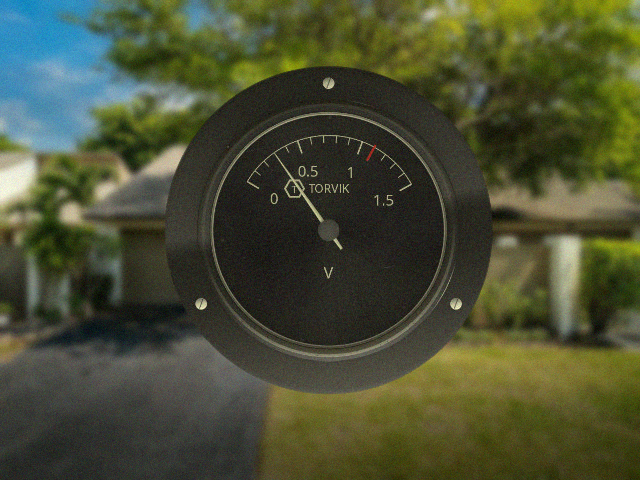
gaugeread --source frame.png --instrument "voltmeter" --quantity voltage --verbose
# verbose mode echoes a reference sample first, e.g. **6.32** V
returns **0.3** V
